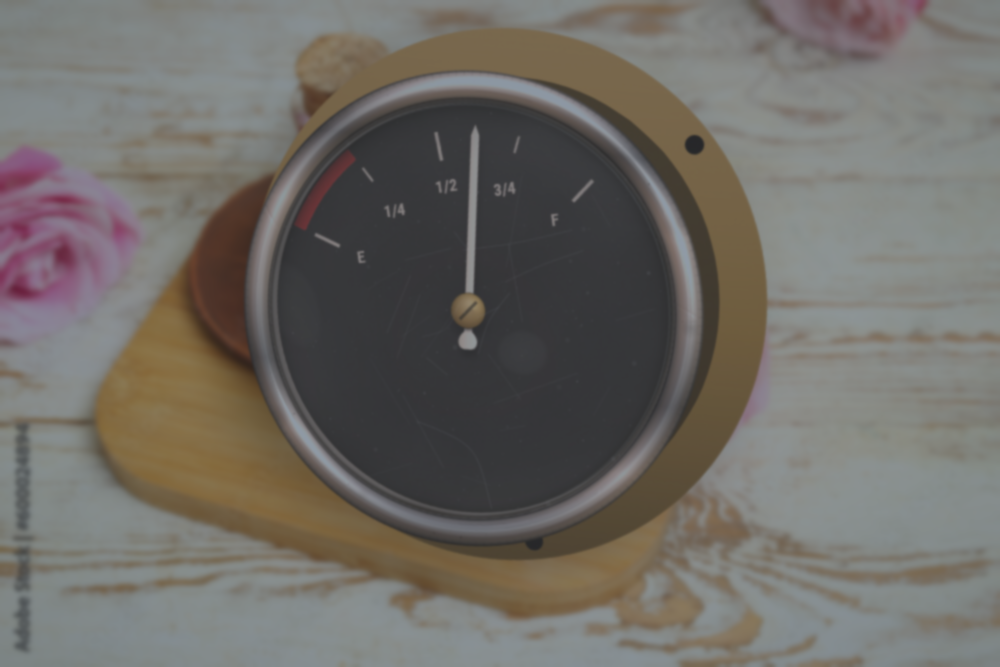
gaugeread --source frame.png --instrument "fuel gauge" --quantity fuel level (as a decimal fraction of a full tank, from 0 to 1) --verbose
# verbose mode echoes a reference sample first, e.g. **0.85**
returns **0.625**
